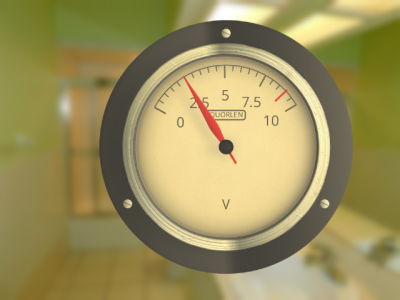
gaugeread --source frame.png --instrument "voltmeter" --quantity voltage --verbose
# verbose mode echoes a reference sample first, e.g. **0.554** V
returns **2.5** V
